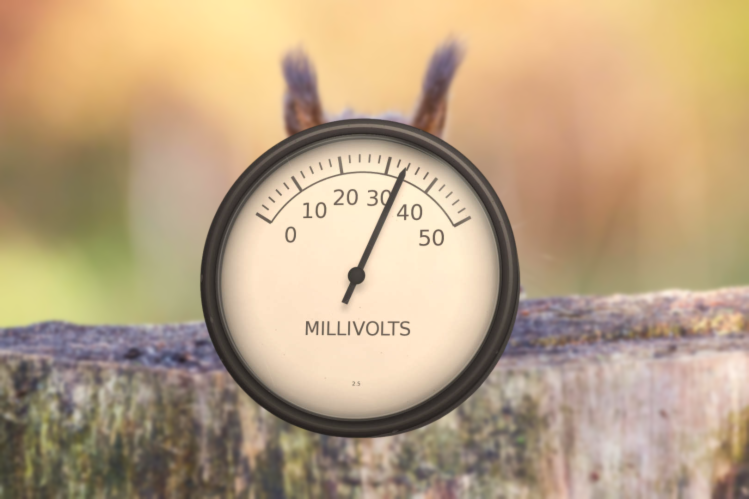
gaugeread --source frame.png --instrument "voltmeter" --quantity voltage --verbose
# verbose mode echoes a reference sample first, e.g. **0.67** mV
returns **34** mV
